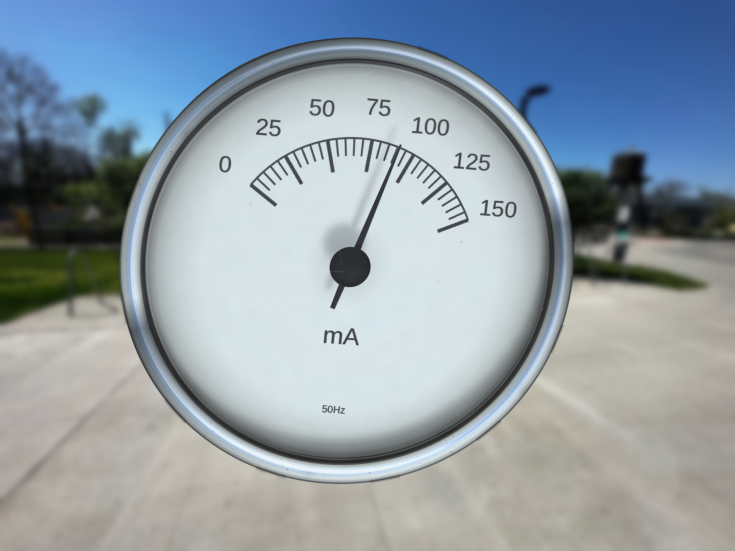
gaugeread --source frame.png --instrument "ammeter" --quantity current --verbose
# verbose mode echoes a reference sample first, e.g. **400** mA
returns **90** mA
